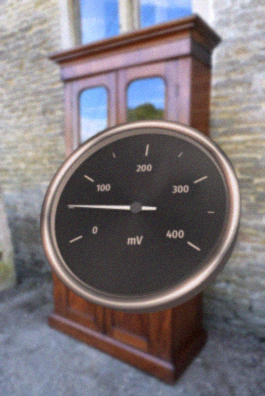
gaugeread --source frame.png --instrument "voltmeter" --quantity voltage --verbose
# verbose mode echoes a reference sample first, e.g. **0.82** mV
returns **50** mV
